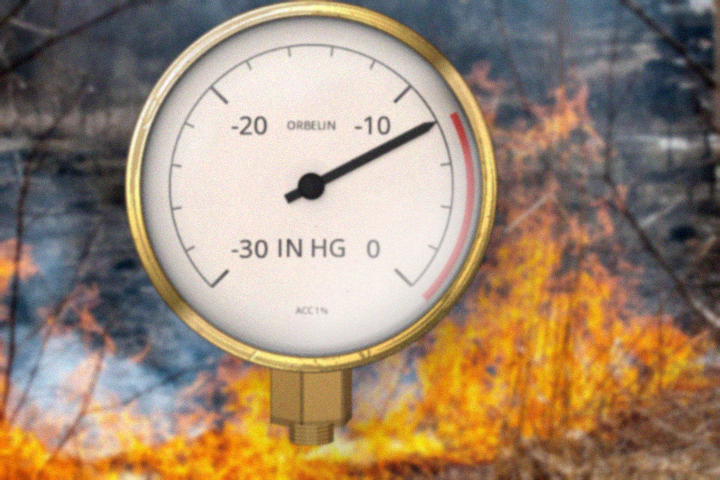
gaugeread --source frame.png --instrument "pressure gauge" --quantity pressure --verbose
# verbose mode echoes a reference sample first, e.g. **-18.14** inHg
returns **-8** inHg
